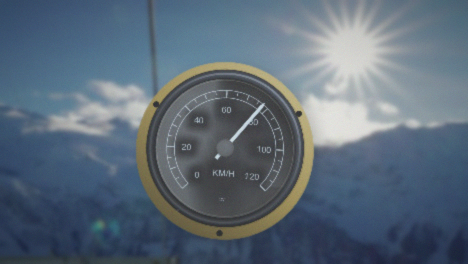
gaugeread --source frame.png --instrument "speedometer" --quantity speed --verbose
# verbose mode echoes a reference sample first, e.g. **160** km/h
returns **77.5** km/h
